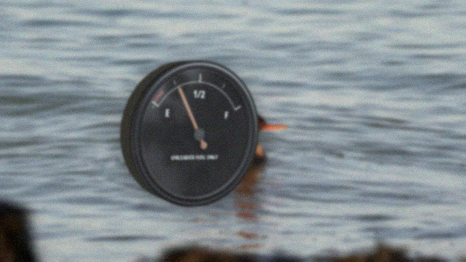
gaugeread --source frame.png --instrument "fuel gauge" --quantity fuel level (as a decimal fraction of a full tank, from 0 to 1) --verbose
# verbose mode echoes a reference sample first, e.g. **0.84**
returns **0.25**
